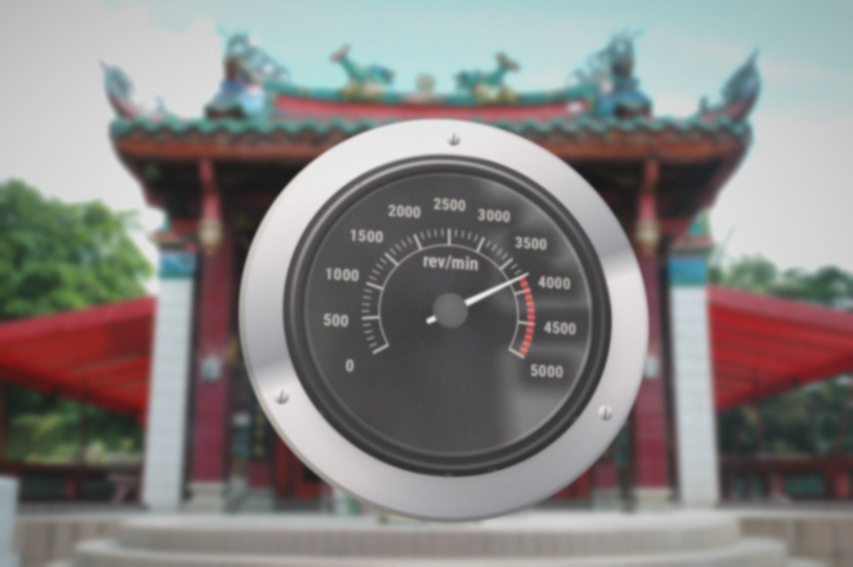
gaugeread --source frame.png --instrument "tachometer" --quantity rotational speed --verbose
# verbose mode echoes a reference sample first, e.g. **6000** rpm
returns **3800** rpm
